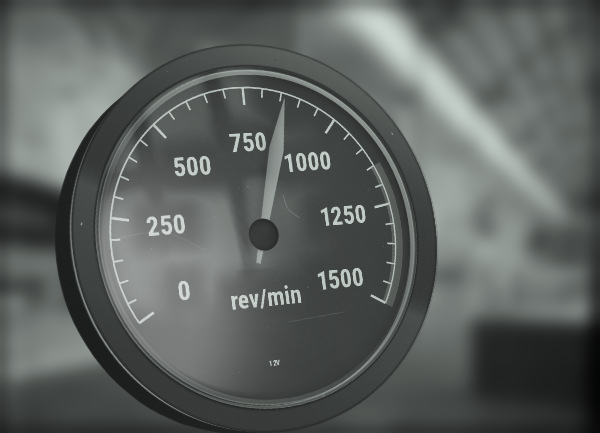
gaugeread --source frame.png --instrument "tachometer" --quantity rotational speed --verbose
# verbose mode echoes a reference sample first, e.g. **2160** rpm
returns **850** rpm
